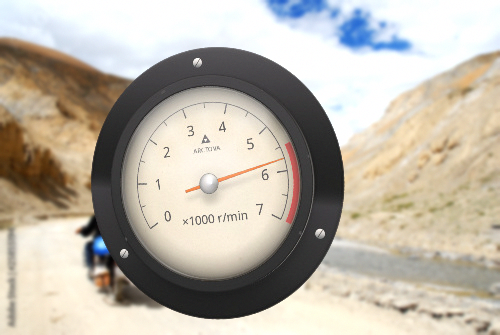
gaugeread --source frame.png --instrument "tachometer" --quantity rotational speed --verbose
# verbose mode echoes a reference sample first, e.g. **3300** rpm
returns **5750** rpm
